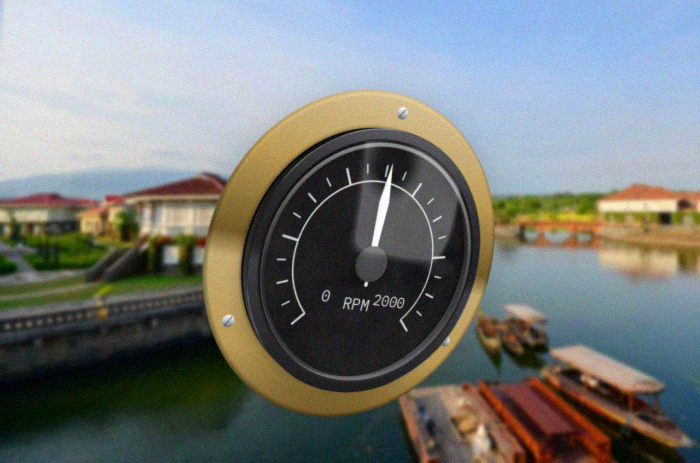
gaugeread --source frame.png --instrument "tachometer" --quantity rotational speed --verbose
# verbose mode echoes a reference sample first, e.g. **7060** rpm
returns **1000** rpm
